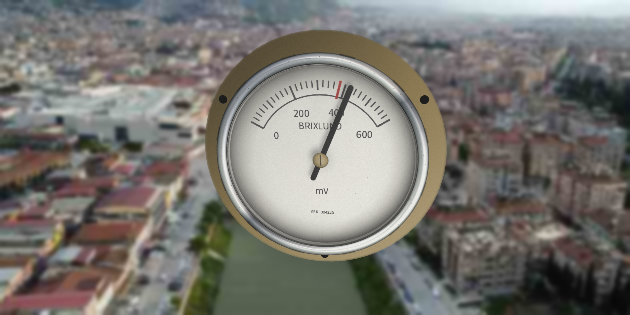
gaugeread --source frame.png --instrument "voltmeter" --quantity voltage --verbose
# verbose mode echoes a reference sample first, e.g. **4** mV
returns **420** mV
